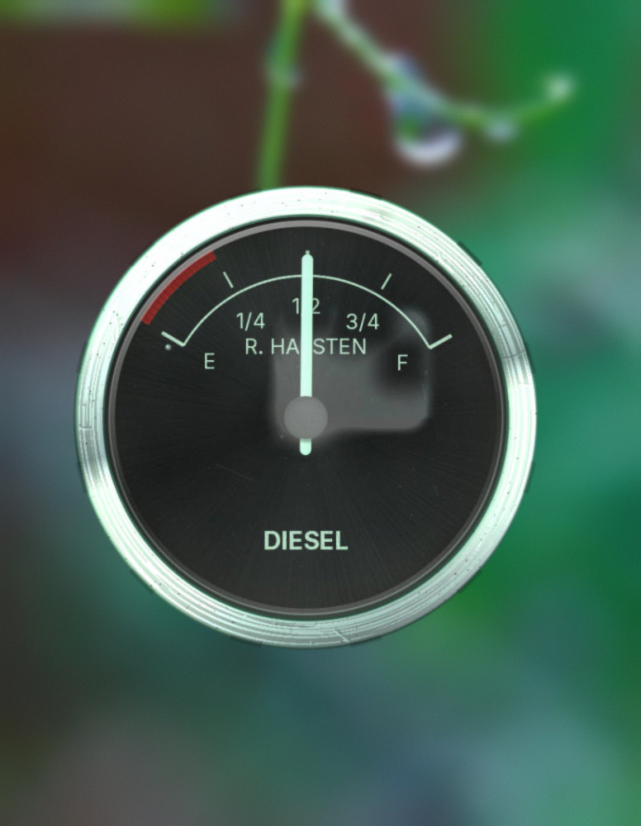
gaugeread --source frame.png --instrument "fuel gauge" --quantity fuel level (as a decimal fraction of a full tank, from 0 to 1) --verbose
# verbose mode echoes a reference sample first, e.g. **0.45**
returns **0.5**
